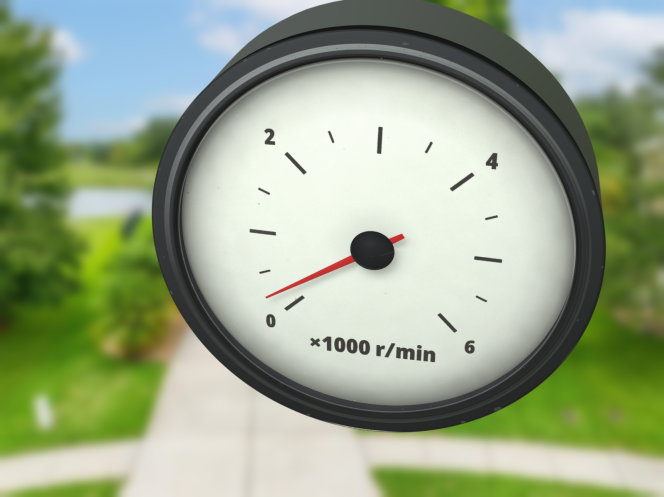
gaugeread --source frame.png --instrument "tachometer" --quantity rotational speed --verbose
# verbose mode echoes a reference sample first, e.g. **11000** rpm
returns **250** rpm
